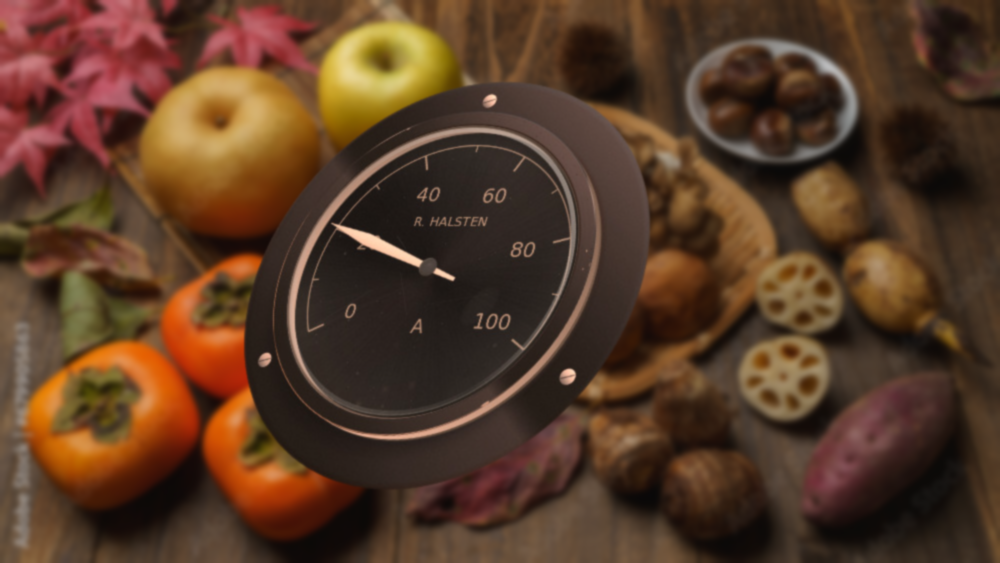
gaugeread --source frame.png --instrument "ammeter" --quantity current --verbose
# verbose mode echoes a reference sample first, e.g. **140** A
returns **20** A
